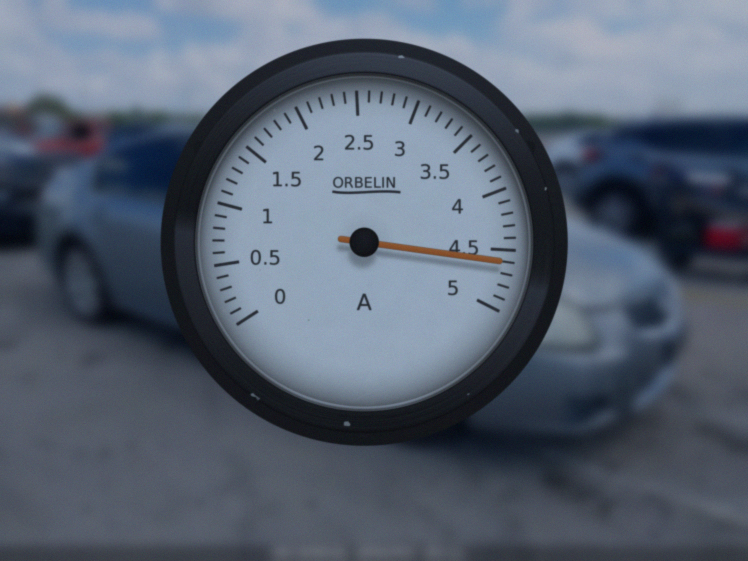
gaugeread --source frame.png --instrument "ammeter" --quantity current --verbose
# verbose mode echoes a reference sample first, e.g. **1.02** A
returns **4.6** A
